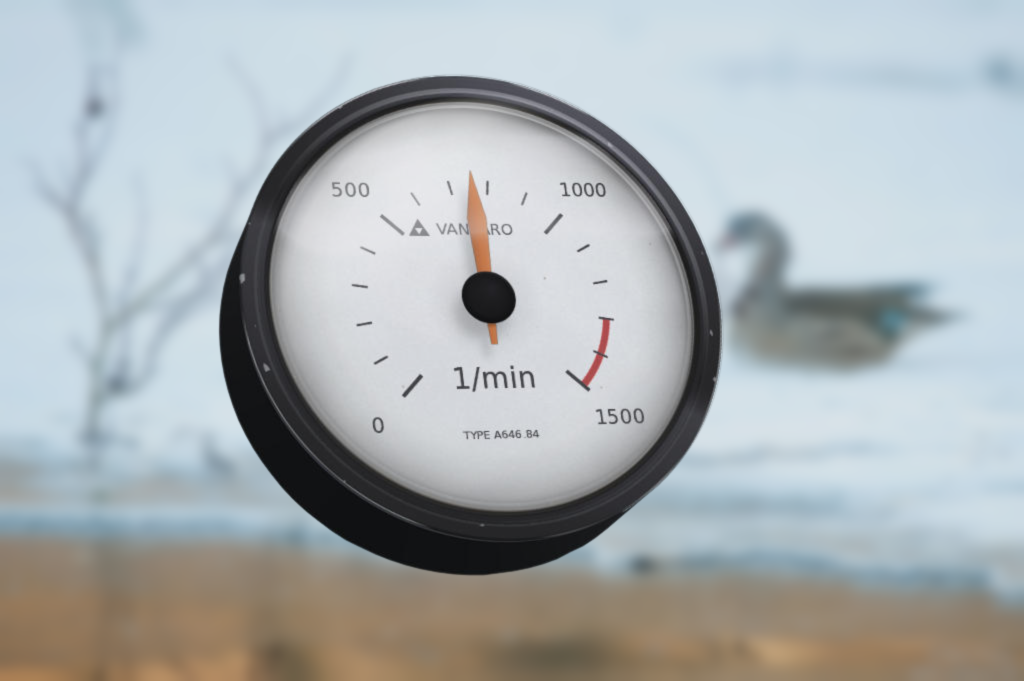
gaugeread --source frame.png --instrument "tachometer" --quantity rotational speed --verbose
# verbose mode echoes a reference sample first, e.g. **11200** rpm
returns **750** rpm
